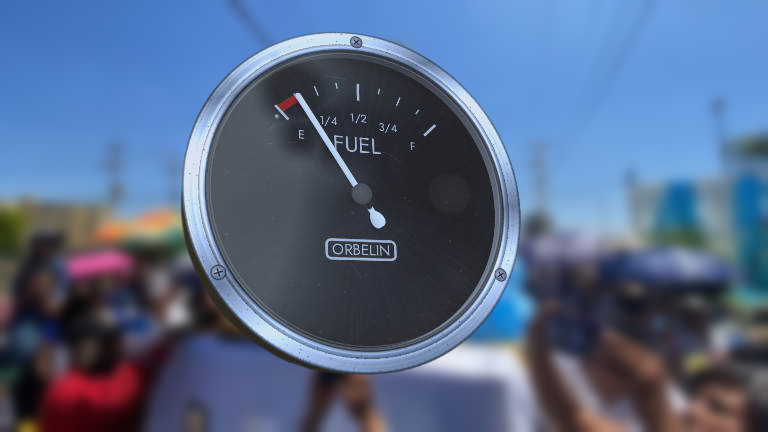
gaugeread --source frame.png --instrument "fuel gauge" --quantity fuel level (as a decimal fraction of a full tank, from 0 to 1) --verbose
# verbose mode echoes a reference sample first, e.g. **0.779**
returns **0.125**
